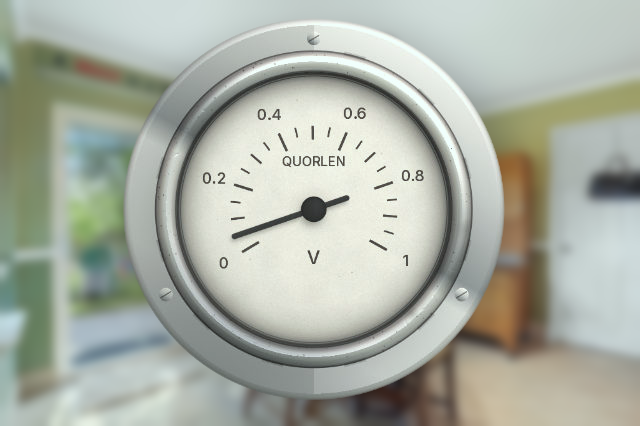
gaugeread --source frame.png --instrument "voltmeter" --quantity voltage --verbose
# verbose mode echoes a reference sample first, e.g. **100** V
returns **0.05** V
